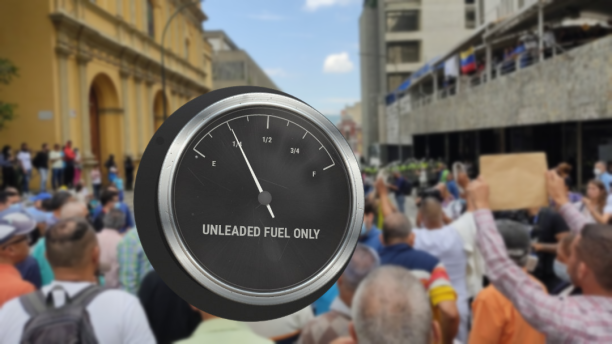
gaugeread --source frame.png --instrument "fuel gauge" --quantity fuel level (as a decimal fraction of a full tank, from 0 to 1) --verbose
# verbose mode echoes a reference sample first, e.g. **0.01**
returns **0.25**
